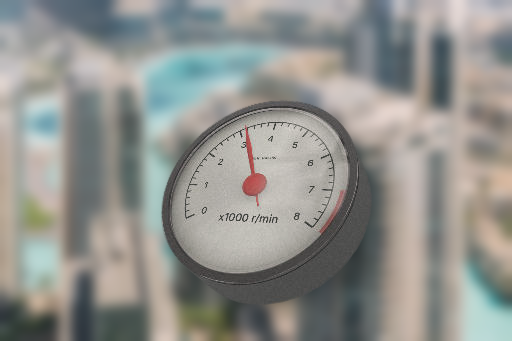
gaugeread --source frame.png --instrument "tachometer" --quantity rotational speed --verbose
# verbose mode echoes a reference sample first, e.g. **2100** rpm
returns **3200** rpm
